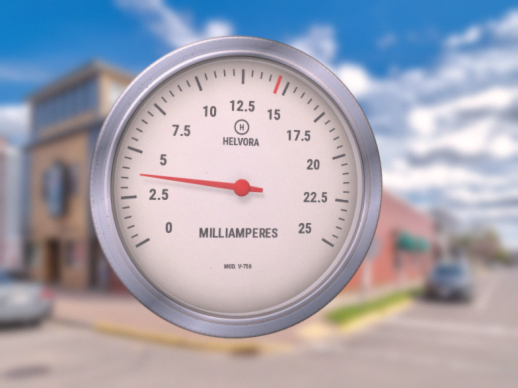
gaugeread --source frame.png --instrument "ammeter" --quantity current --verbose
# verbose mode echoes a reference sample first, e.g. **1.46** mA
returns **3.75** mA
